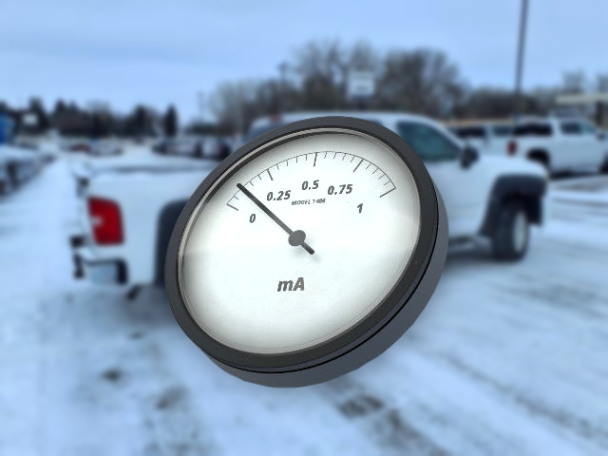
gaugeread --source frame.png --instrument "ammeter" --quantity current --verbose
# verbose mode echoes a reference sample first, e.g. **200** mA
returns **0.1** mA
